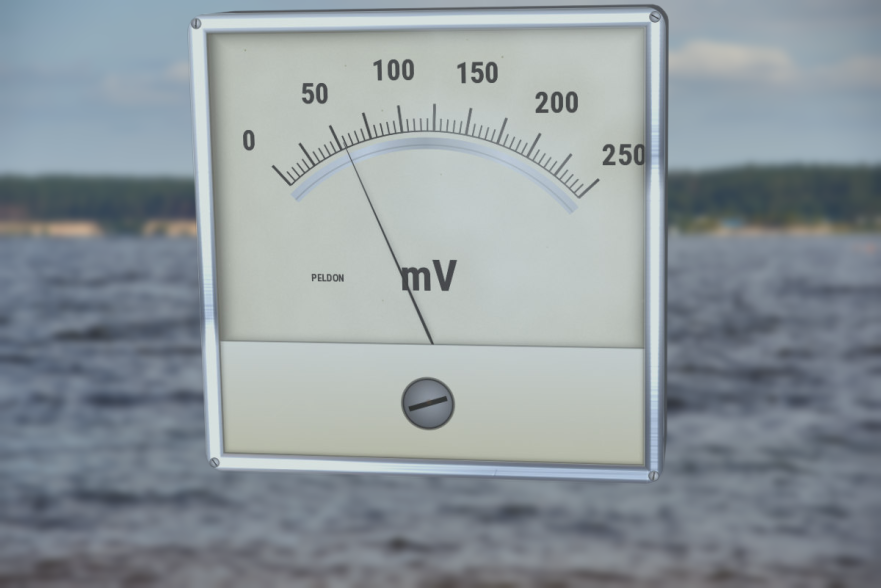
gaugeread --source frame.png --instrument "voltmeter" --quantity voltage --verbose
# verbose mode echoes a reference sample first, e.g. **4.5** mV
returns **55** mV
